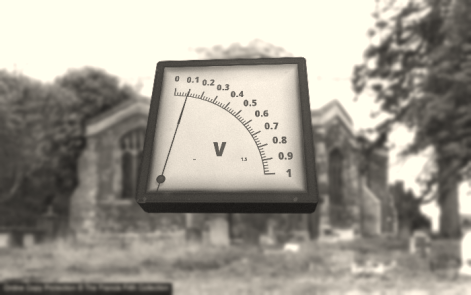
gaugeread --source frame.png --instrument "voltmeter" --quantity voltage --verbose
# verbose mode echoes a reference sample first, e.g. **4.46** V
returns **0.1** V
